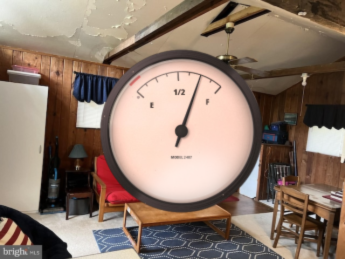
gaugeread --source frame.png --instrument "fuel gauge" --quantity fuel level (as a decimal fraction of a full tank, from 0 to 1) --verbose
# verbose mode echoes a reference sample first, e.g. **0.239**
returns **0.75**
